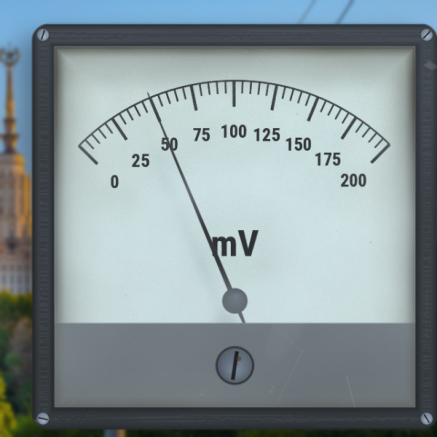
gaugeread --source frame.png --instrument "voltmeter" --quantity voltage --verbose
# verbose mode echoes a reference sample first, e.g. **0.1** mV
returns **50** mV
